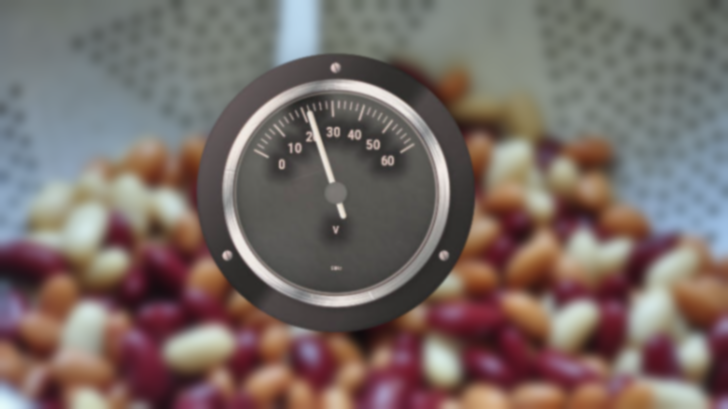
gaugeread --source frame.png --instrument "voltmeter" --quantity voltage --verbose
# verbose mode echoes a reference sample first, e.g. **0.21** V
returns **22** V
